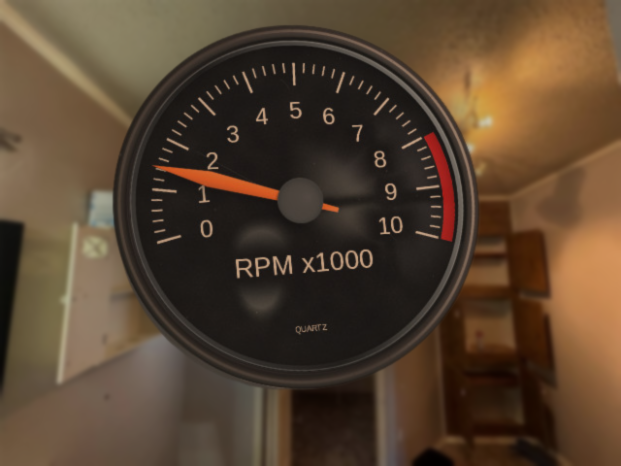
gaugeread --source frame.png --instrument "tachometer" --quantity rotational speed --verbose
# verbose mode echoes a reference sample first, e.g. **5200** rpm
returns **1400** rpm
